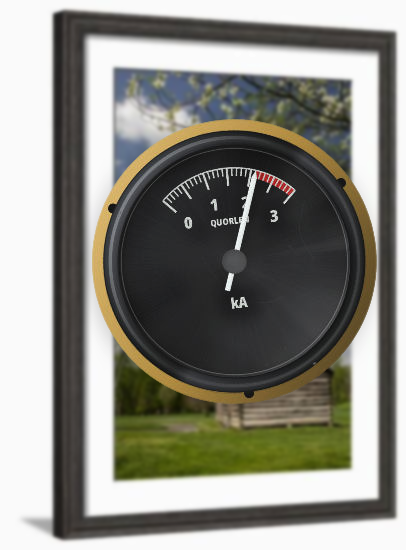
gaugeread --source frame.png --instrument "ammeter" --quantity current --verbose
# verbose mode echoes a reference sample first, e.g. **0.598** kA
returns **2.1** kA
